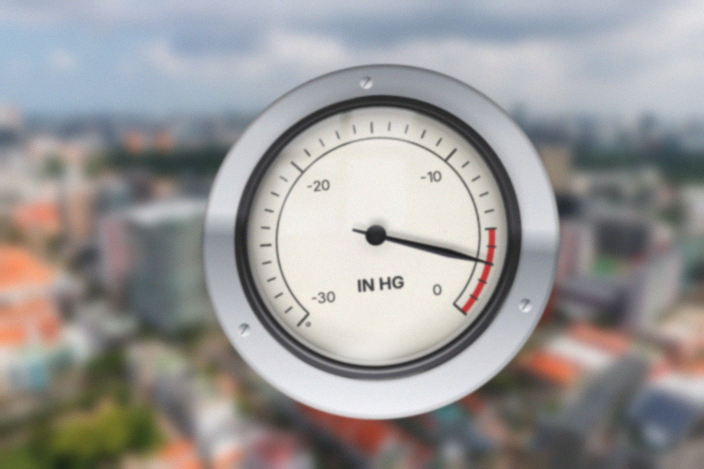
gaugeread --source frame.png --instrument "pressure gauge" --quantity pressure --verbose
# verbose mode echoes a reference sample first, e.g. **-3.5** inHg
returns **-3** inHg
